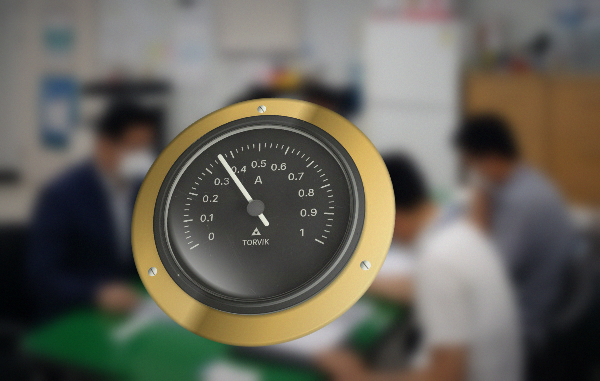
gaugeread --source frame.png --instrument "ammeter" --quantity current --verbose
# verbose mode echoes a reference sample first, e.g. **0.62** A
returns **0.36** A
